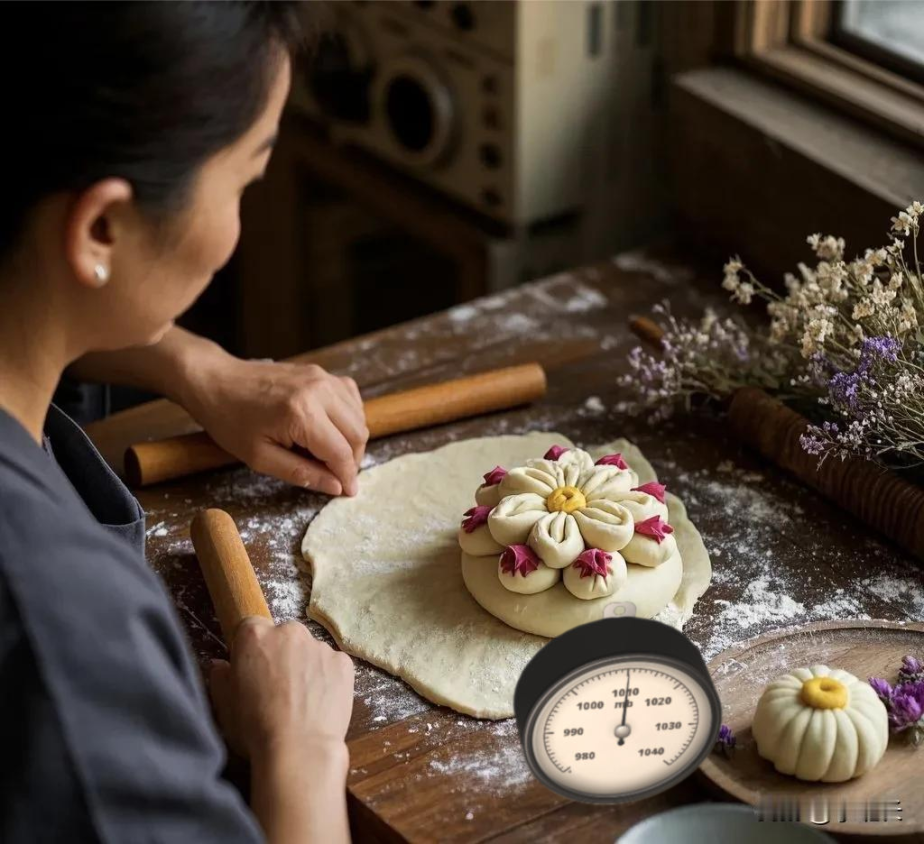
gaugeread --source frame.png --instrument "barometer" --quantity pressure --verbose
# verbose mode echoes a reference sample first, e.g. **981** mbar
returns **1010** mbar
